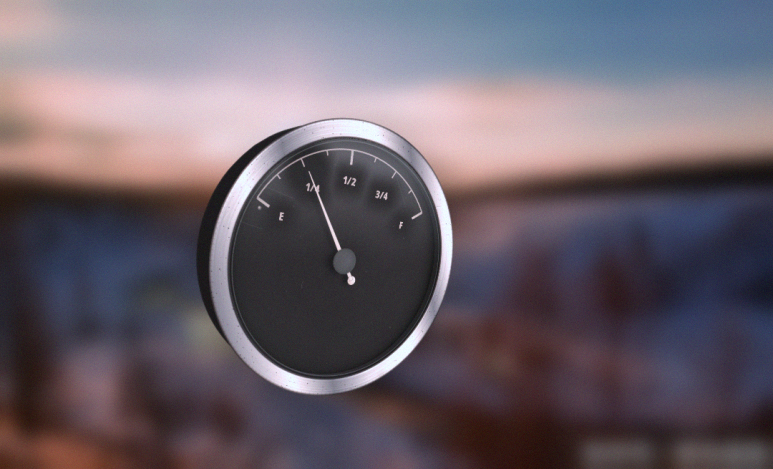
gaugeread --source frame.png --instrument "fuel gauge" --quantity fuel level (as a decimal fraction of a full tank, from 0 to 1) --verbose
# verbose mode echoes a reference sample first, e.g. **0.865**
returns **0.25**
